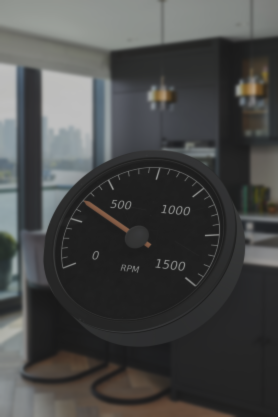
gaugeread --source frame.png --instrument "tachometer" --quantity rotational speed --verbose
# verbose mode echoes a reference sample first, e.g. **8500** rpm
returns **350** rpm
